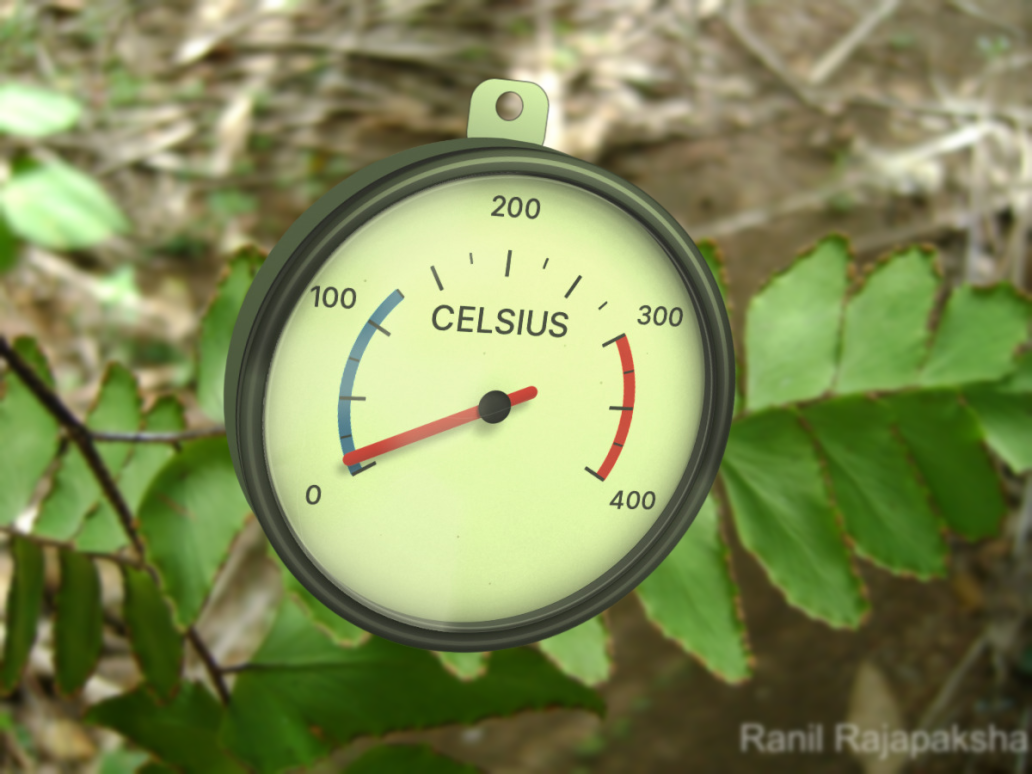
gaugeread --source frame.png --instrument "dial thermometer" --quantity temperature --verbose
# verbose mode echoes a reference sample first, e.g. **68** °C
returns **12.5** °C
